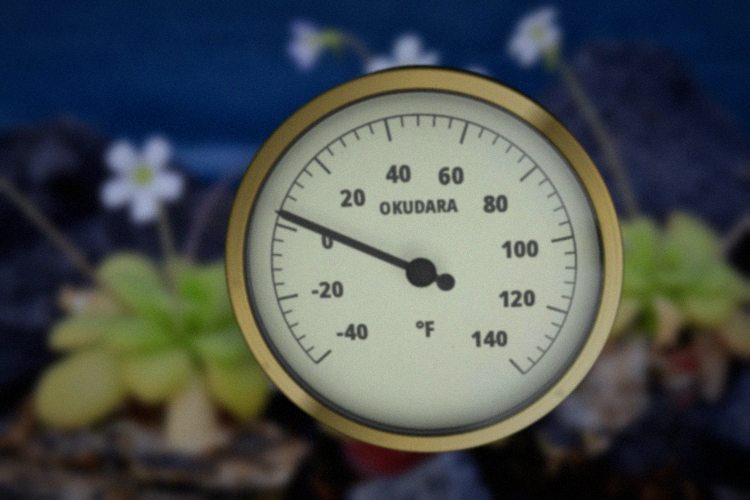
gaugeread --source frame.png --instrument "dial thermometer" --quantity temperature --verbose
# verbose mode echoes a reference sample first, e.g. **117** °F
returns **4** °F
